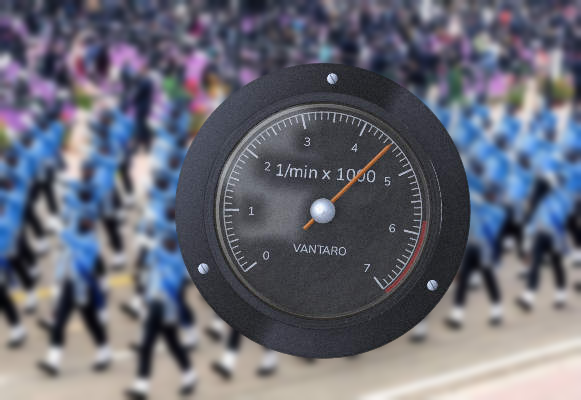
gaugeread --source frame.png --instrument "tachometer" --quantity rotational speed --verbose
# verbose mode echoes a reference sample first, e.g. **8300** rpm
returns **4500** rpm
